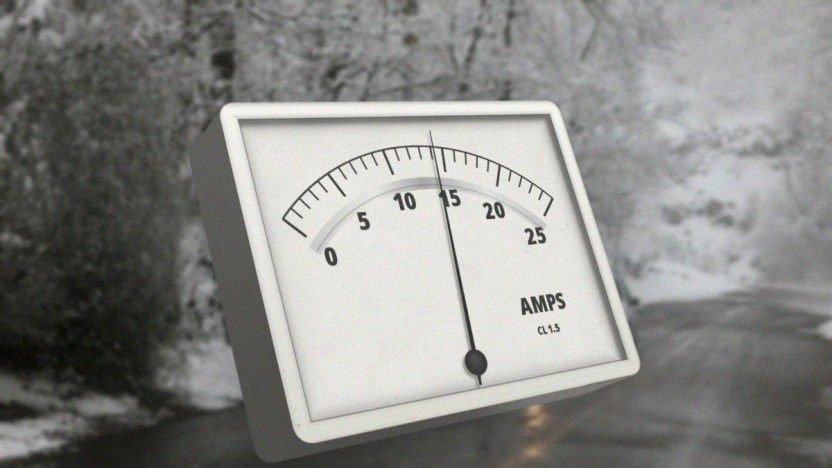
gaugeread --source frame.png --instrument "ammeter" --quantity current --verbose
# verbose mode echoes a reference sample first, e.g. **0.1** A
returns **14** A
